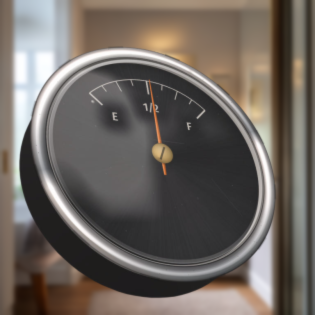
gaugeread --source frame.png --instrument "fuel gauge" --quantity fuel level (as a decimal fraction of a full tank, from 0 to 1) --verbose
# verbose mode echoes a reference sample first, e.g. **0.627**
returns **0.5**
